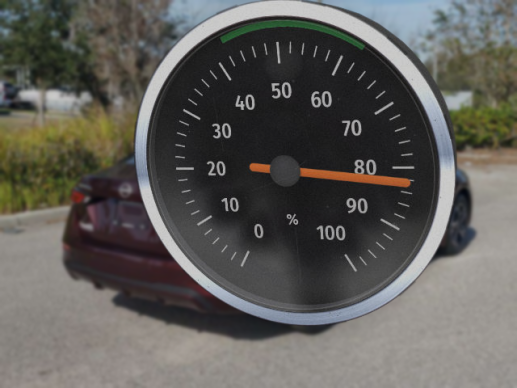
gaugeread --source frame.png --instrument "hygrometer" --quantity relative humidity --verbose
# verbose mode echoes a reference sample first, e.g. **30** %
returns **82** %
